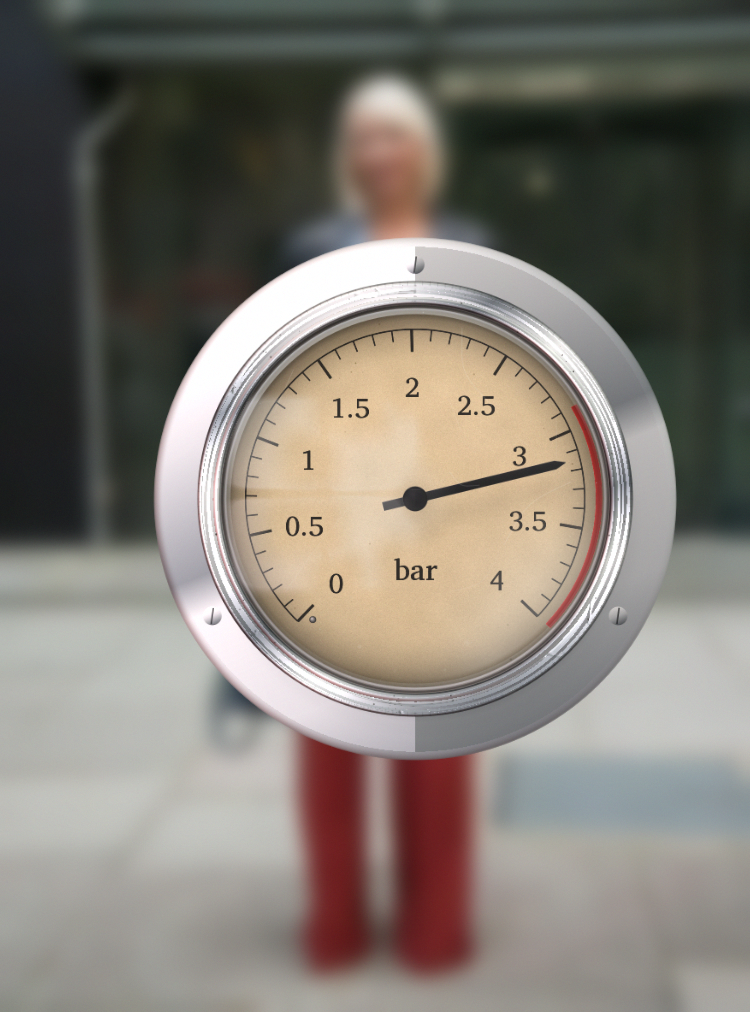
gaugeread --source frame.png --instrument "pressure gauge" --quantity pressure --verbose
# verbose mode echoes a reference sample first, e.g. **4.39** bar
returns **3.15** bar
